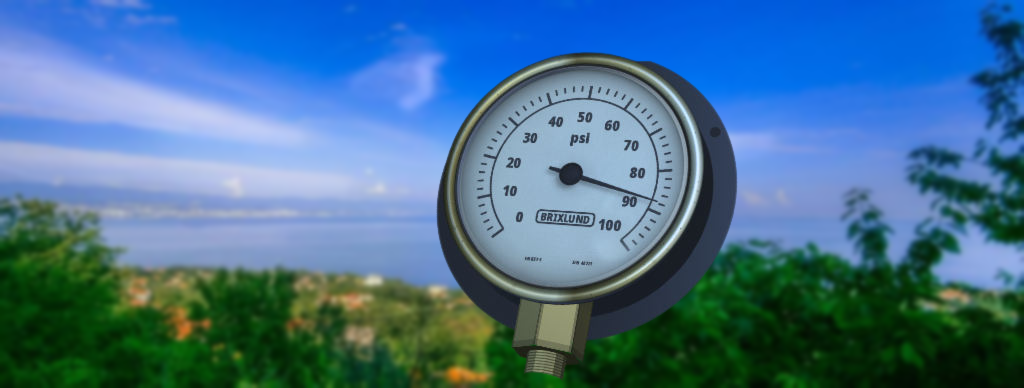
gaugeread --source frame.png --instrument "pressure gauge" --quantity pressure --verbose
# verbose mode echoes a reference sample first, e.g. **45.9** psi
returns **88** psi
